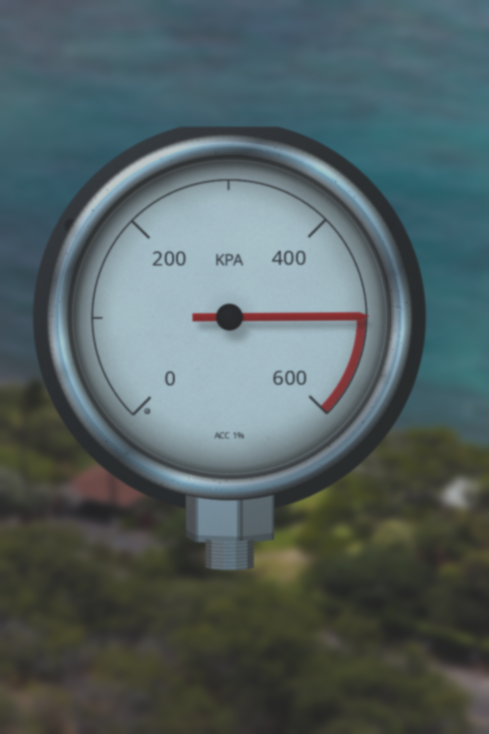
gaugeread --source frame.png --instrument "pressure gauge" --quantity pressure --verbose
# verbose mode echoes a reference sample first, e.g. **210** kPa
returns **500** kPa
